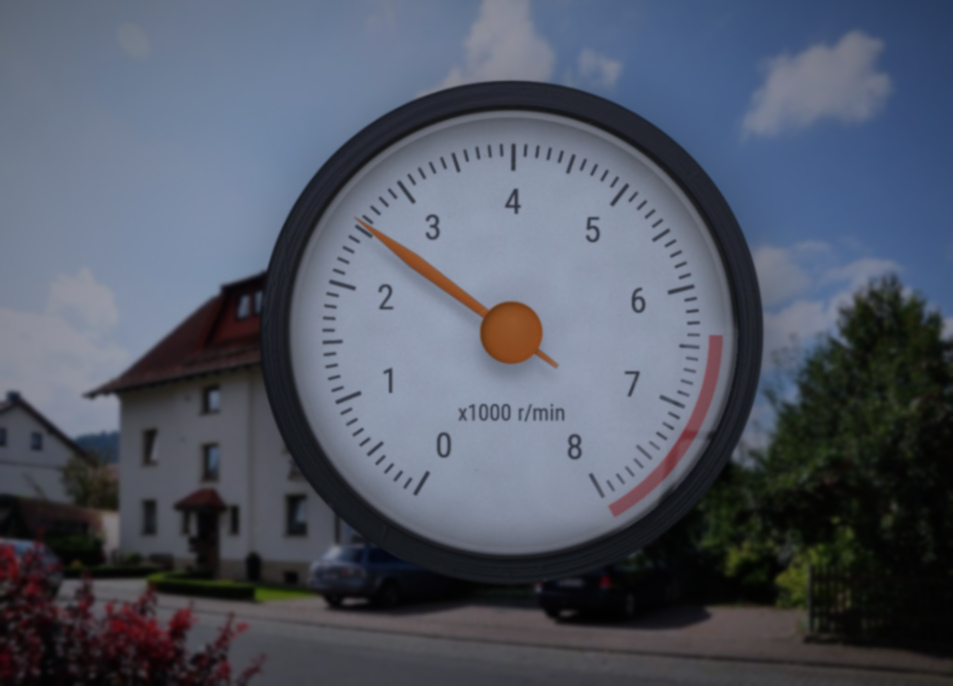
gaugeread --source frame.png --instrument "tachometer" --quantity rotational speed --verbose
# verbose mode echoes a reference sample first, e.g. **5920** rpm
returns **2550** rpm
